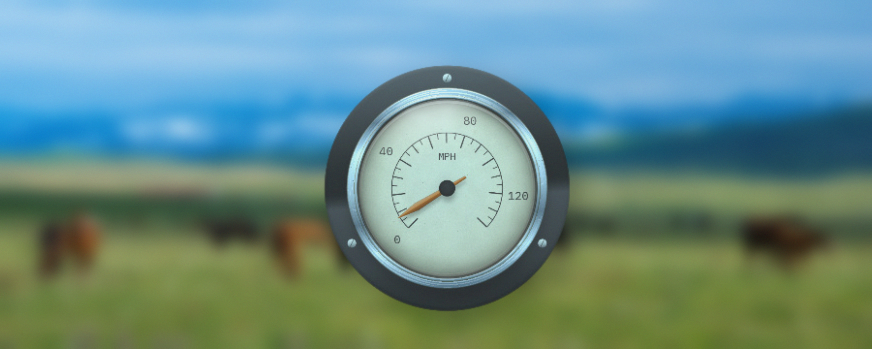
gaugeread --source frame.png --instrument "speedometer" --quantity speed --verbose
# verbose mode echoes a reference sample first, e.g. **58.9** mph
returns **7.5** mph
